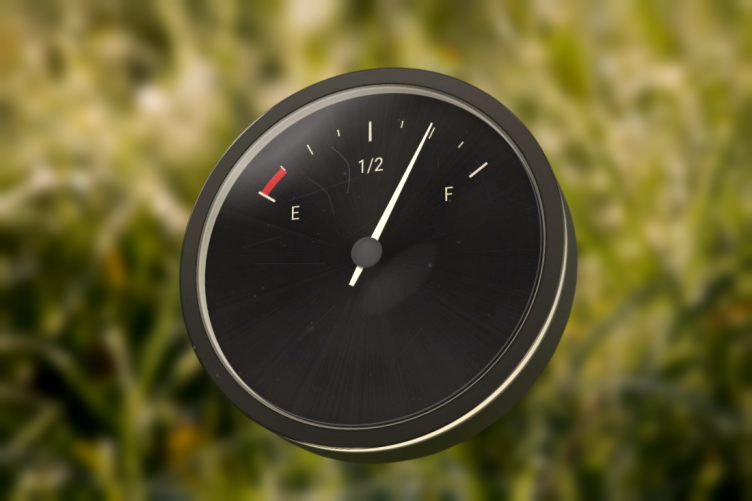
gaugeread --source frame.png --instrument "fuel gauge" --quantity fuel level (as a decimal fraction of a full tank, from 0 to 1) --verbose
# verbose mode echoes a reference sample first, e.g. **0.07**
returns **0.75**
